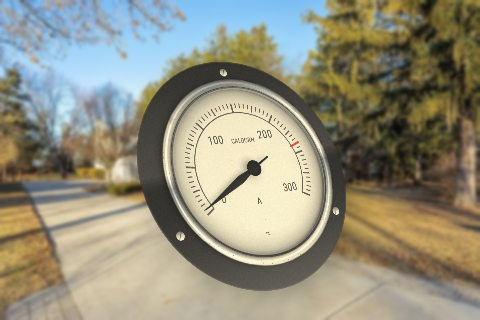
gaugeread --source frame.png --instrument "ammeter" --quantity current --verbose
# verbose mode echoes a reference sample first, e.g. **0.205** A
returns **5** A
